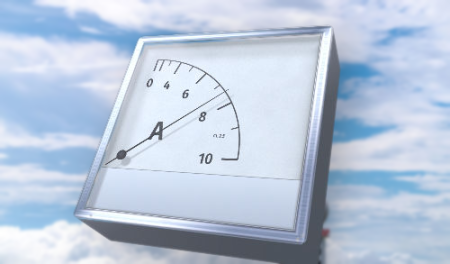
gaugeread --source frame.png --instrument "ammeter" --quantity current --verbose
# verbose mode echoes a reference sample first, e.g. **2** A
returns **7.5** A
